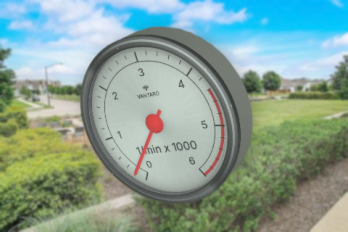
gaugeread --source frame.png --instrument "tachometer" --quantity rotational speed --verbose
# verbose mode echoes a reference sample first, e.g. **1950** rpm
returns **200** rpm
